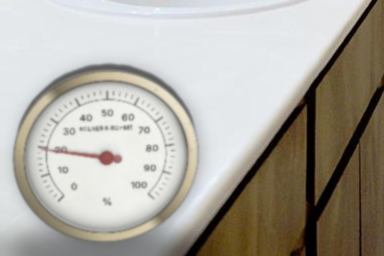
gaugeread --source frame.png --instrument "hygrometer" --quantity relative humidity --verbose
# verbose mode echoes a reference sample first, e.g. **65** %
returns **20** %
